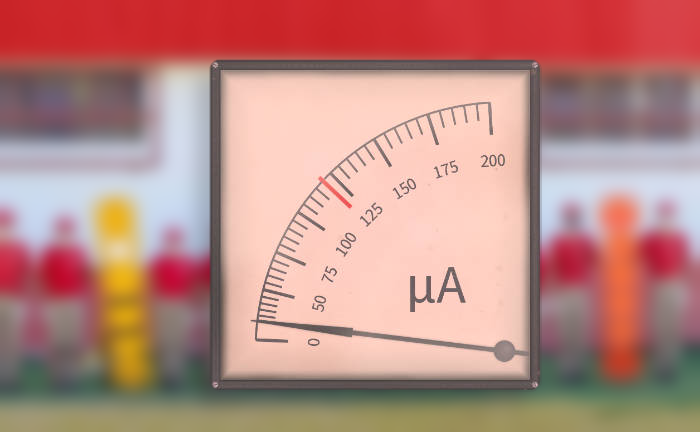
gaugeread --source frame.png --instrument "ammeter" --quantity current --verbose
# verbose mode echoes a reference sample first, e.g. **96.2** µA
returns **25** µA
